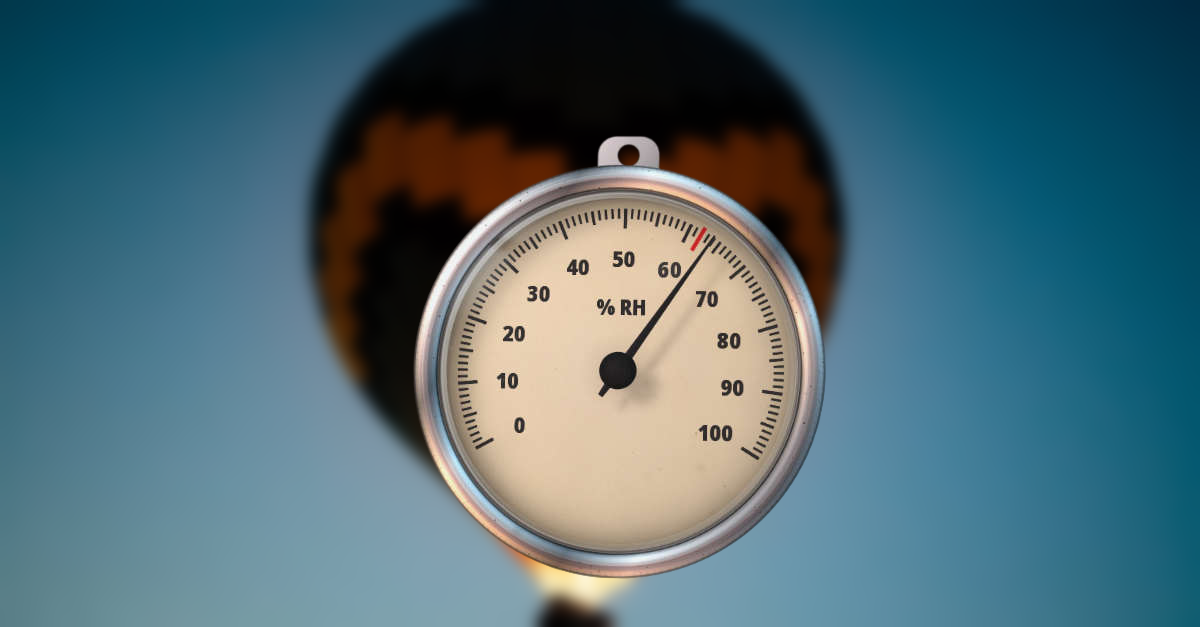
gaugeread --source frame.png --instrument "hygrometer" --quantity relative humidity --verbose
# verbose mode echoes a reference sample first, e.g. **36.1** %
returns **64** %
